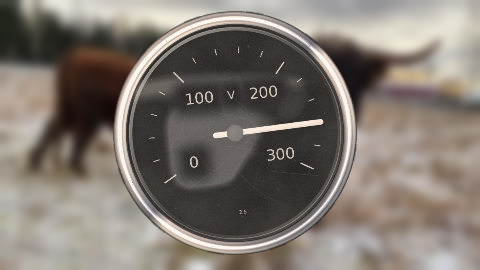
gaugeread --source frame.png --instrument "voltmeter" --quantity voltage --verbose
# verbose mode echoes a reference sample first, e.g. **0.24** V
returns **260** V
